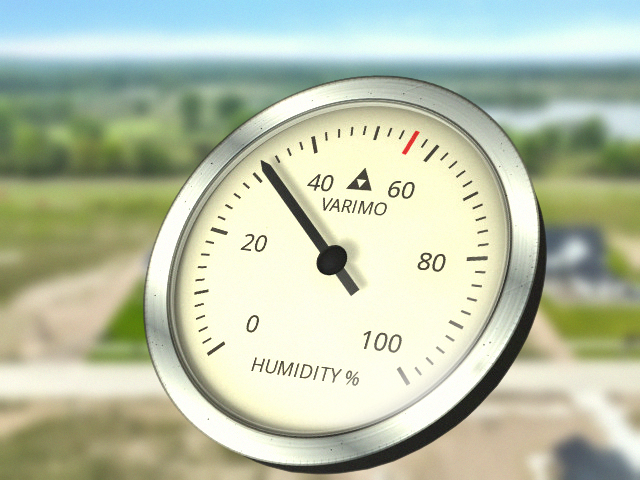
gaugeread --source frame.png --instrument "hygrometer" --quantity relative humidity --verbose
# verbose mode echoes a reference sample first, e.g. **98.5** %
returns **32** %
